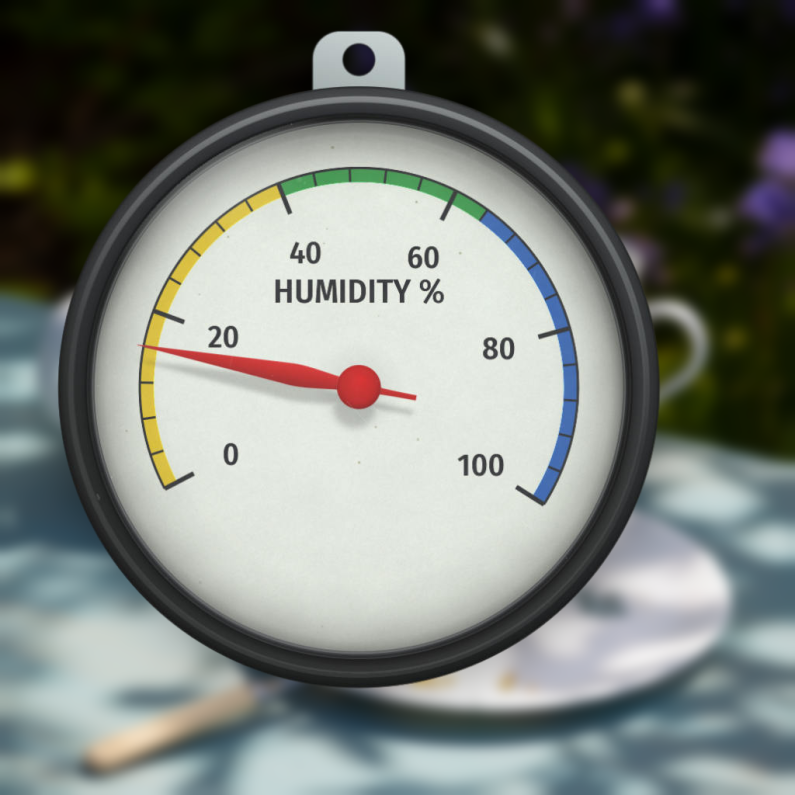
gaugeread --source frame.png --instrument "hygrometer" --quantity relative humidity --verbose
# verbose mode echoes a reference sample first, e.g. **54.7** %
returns **16** %
